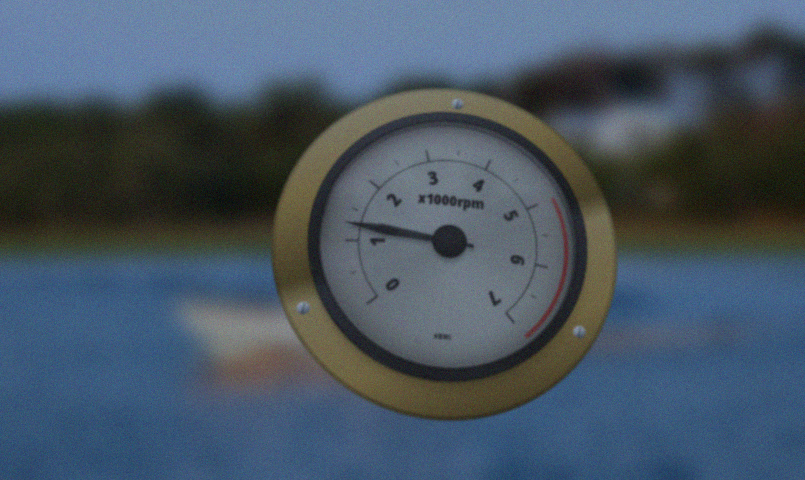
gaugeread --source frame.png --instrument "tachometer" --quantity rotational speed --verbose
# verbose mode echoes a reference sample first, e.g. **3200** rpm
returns **1250** rpm
